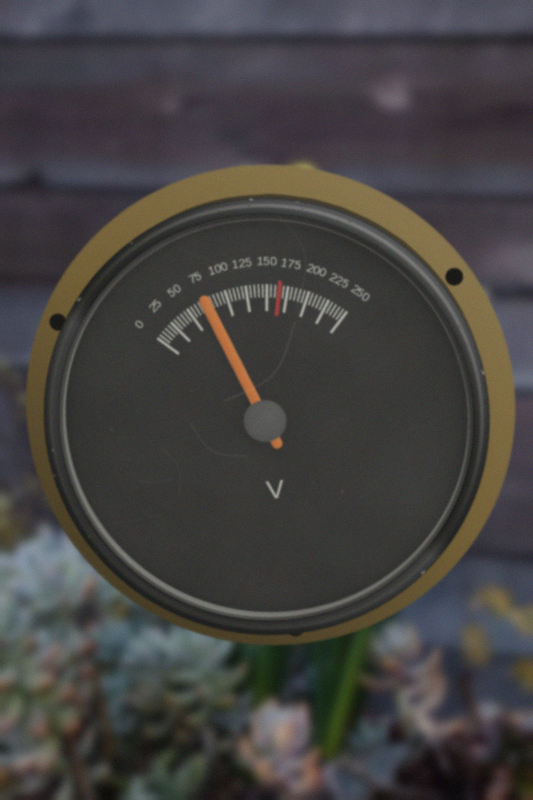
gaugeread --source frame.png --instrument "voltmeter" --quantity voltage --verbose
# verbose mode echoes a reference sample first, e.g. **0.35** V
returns **75** V
